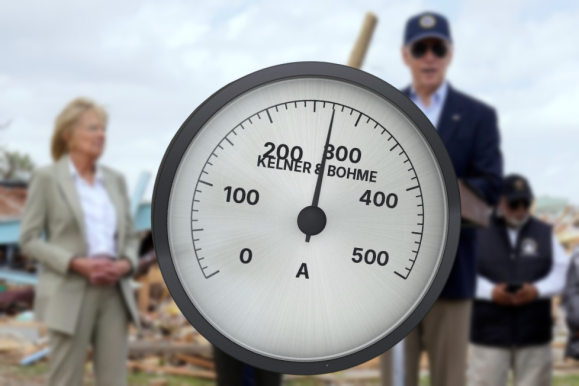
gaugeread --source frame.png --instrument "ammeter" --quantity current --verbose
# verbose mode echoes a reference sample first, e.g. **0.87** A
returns **270** A
